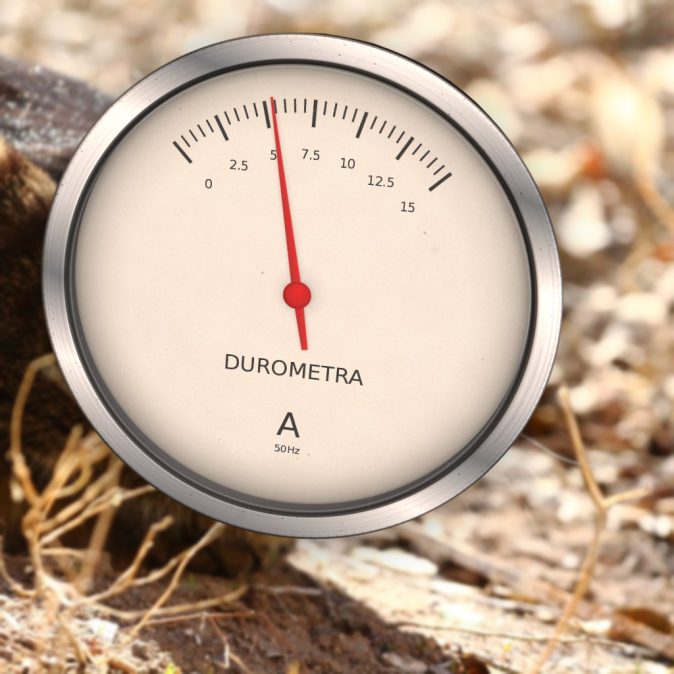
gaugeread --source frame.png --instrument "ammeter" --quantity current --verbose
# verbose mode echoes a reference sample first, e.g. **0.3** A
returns **5.5** A
